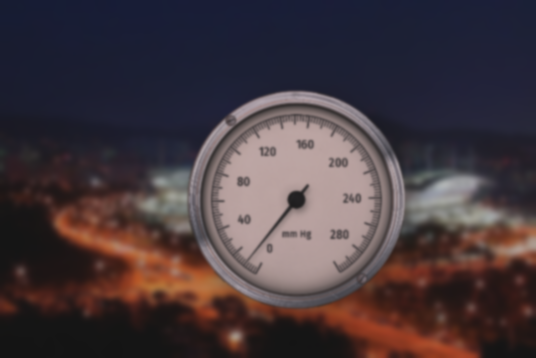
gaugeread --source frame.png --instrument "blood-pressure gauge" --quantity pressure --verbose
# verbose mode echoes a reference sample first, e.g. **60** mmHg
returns **10** mmHg
